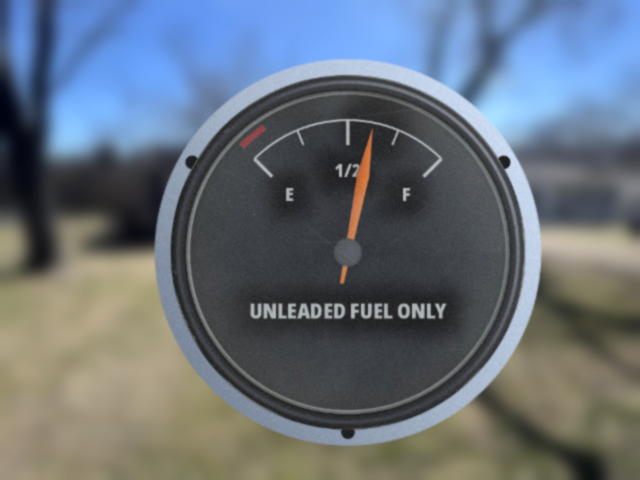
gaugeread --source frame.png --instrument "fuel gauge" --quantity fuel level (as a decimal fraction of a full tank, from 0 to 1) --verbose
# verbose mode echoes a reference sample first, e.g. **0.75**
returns **0.625**
